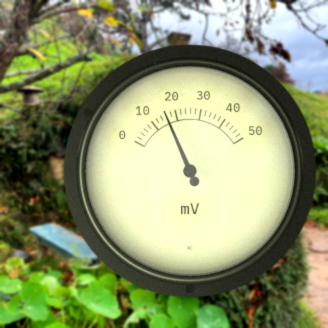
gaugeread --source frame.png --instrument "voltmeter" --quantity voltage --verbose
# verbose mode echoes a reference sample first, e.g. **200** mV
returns **16** mV
